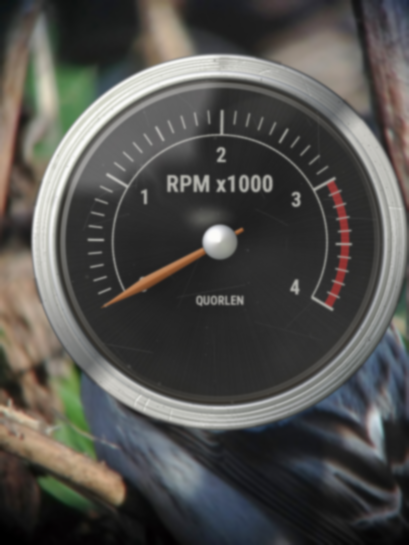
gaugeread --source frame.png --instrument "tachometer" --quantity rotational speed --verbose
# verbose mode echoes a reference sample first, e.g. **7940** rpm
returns **0** rpm
